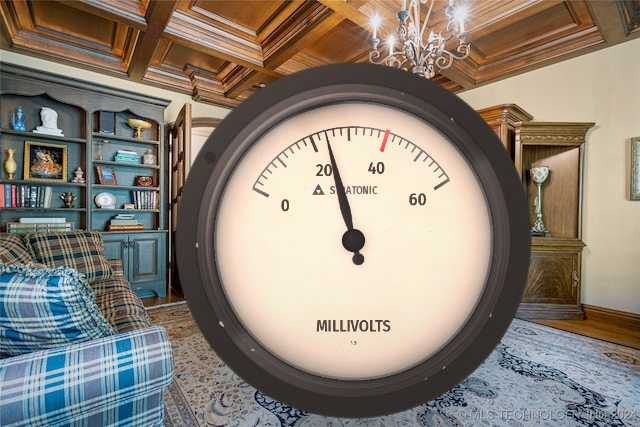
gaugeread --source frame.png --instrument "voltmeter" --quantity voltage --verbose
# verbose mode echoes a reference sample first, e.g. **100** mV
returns **24** mV
